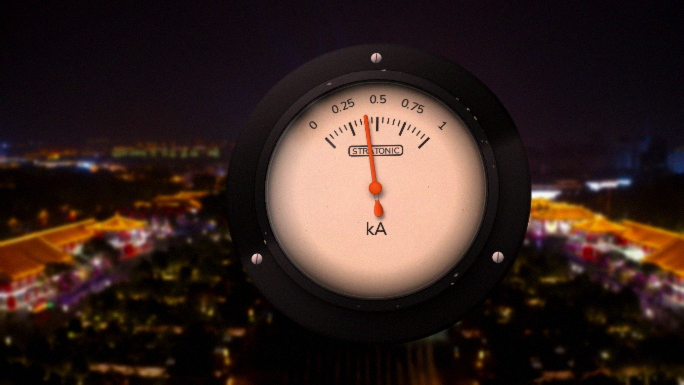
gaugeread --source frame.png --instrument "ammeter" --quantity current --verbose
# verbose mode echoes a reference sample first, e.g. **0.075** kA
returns **0.4** kA
